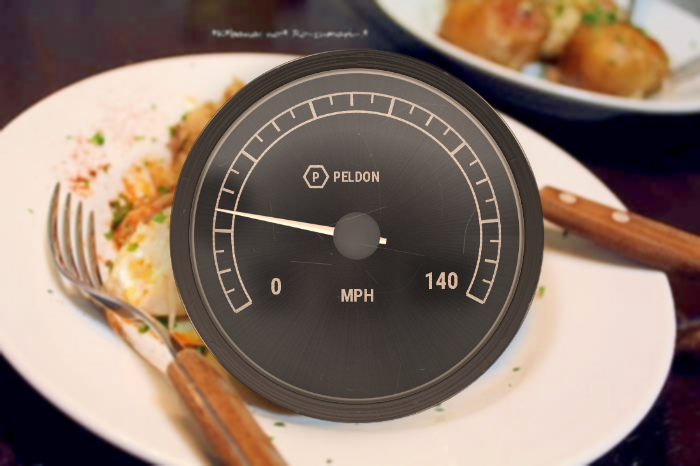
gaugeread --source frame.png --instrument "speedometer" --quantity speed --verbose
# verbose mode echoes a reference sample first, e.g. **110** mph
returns **25** mph
